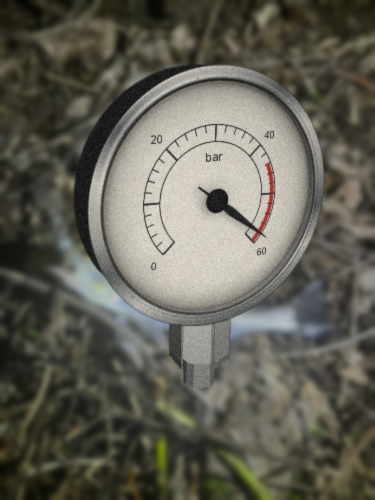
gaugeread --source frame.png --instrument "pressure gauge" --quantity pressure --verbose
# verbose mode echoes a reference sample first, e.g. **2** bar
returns **58** bar
